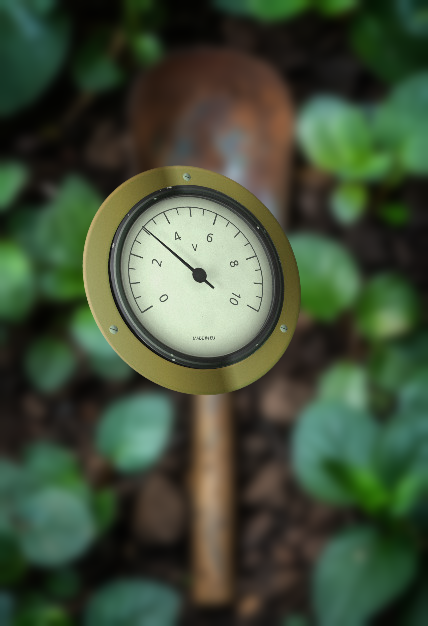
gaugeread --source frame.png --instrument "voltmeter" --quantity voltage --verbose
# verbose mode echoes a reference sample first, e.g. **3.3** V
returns **3** V
